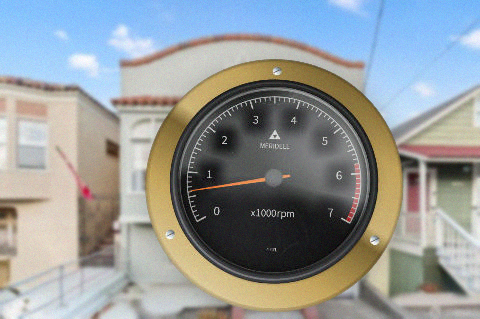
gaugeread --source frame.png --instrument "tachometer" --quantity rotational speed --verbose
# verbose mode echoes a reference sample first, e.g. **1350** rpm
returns **600** rpm
